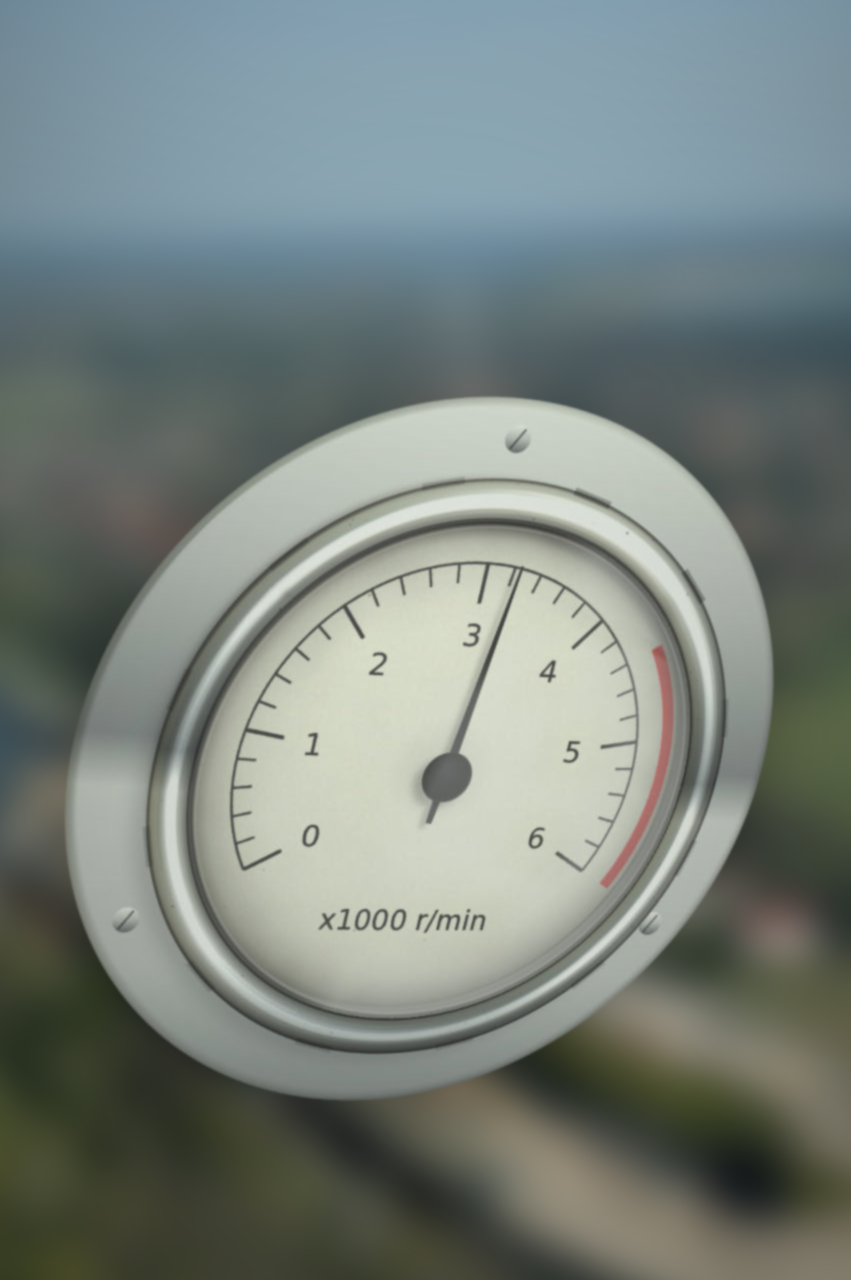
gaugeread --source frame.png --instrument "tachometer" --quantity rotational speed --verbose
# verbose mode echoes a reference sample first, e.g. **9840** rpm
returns **3200** rpm
